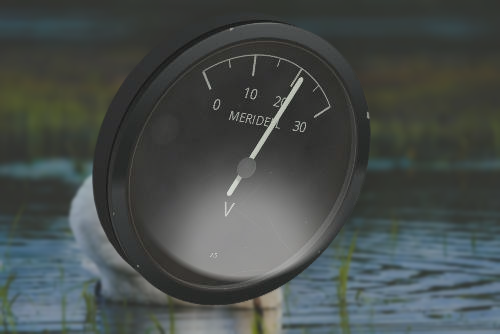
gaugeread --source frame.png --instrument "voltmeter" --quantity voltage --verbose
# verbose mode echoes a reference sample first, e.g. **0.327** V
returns **20** V
